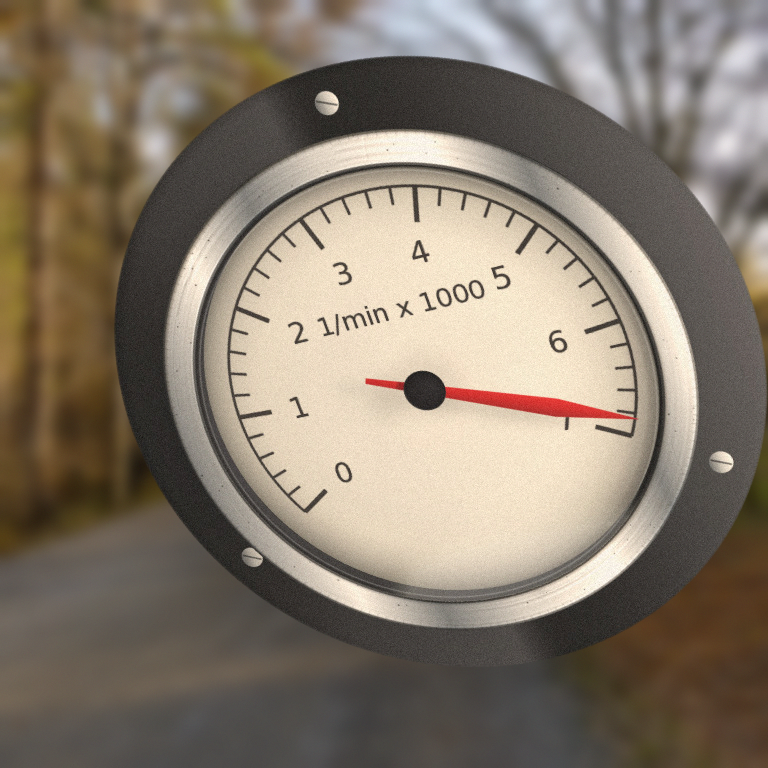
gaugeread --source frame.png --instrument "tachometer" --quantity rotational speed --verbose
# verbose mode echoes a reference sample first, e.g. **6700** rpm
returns **6800** rpm
